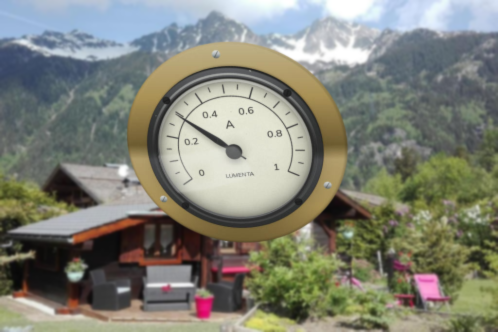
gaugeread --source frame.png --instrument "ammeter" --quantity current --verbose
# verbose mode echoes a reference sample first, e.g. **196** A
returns **0.3** A
